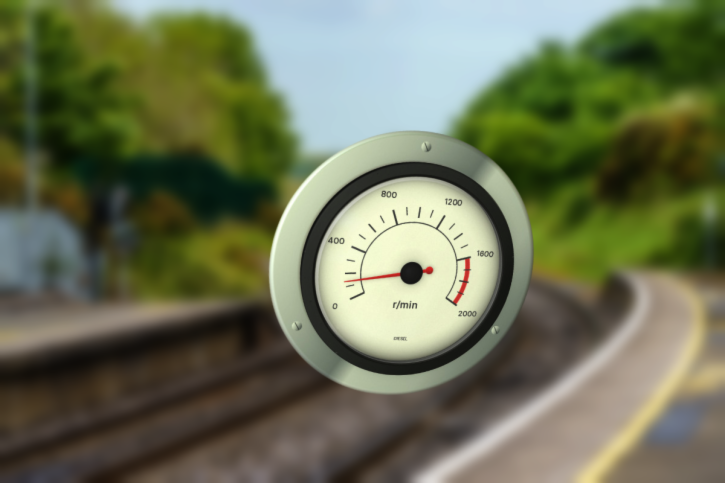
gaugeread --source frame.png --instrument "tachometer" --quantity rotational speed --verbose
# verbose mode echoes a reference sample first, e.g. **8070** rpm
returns **150** rpm
